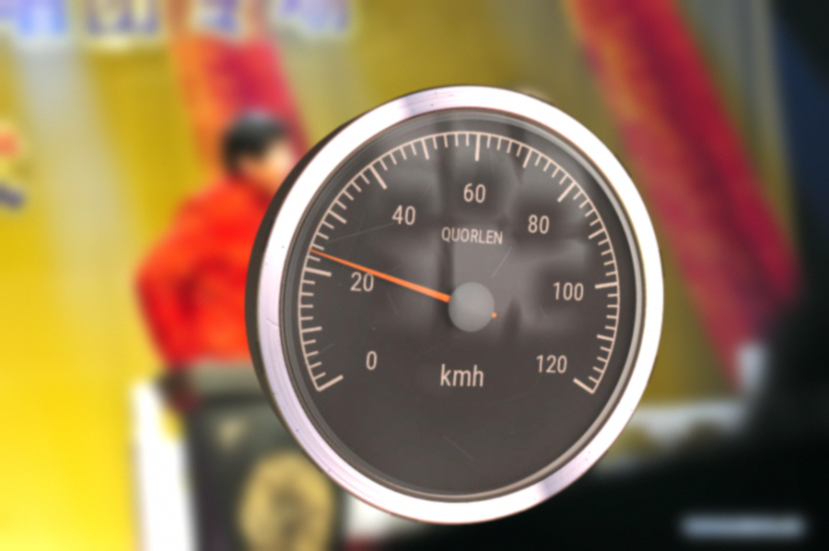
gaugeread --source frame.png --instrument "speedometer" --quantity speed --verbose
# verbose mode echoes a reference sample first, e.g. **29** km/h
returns **23** km/h
